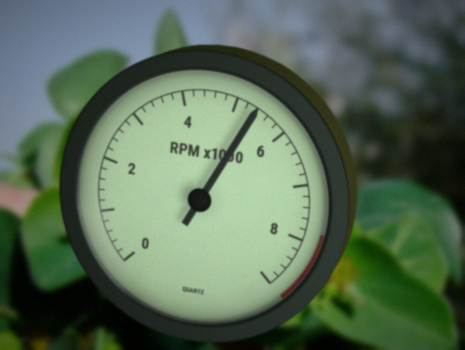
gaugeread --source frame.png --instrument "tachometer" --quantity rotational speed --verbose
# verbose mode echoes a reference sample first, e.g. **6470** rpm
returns **5400** rpm
